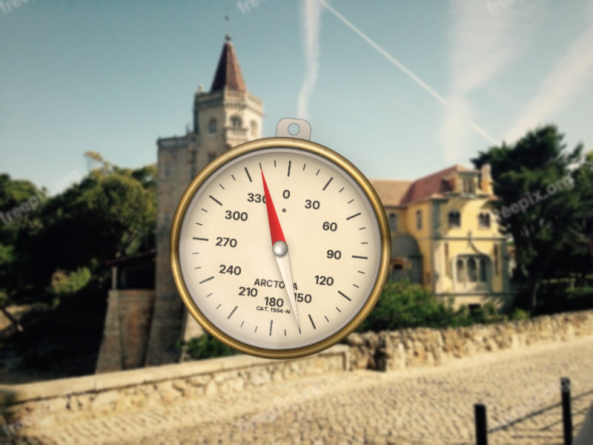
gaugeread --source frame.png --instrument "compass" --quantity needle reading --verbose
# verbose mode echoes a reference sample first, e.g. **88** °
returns **340** °
